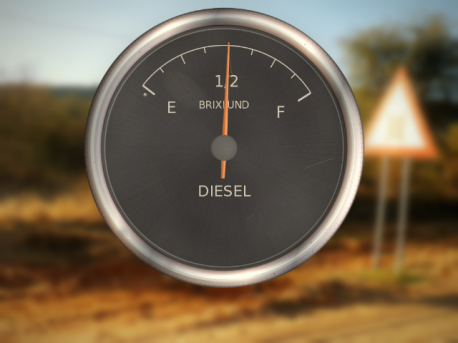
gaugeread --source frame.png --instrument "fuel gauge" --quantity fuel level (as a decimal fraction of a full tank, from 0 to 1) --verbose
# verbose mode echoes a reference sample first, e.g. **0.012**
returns **0.5**
